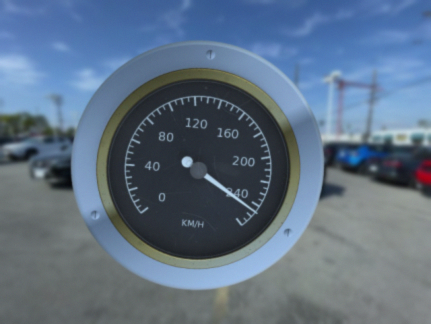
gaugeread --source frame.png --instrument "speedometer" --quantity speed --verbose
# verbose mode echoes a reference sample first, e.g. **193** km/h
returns **245** km/h
